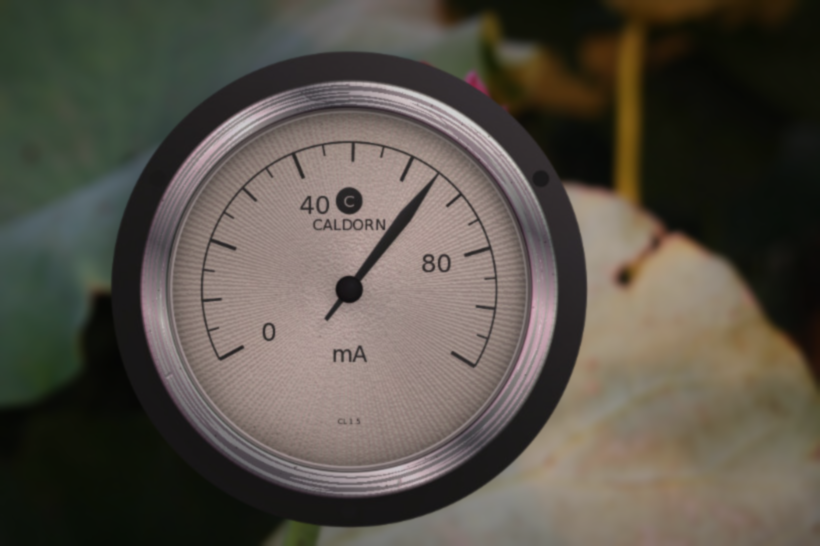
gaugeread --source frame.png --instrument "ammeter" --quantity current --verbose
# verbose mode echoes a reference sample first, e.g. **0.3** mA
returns **65** mA
